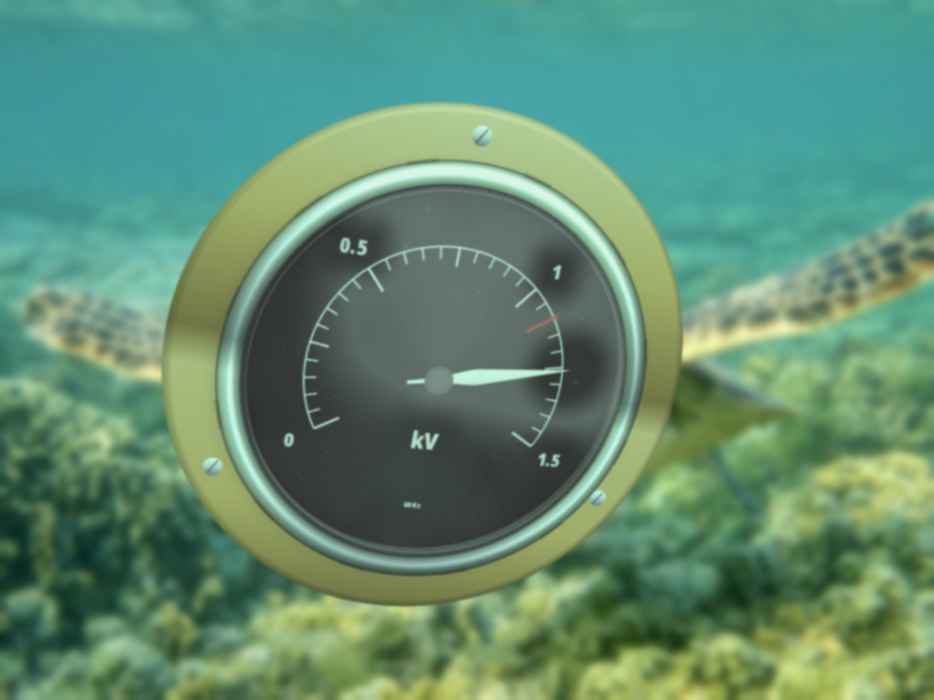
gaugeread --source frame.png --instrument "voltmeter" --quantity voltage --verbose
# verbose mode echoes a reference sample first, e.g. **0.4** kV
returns **1.25** kV
